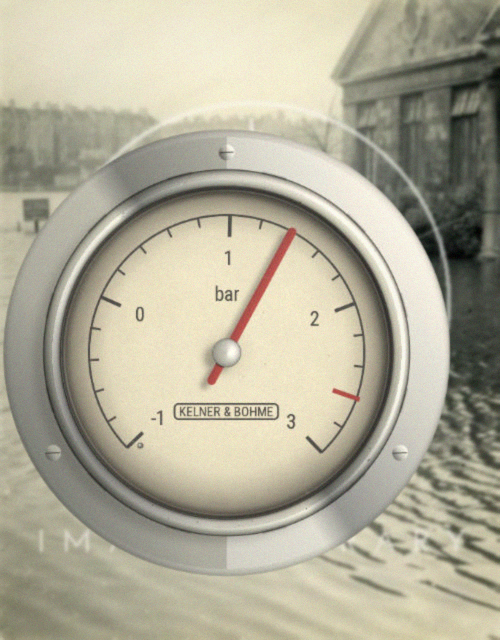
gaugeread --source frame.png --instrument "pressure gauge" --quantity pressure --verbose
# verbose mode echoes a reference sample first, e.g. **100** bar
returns **1.4** bar
